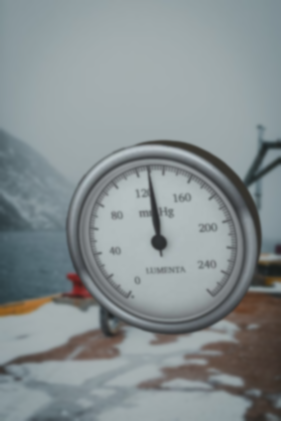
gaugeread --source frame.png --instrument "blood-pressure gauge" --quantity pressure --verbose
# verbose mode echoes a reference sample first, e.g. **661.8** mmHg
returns **130** mmHg
